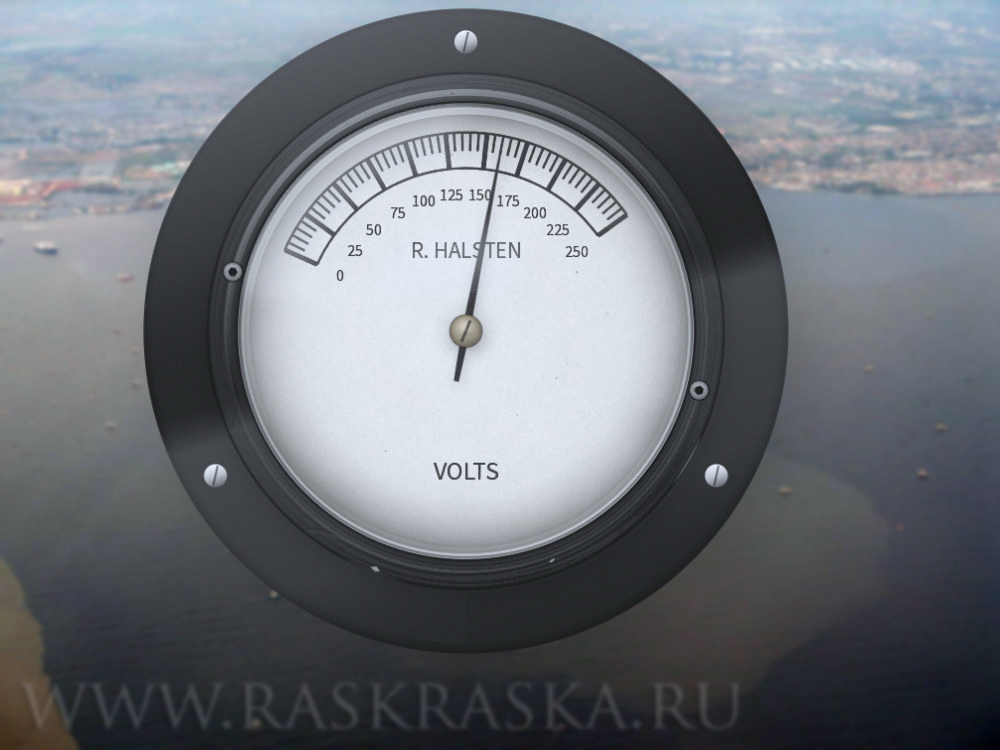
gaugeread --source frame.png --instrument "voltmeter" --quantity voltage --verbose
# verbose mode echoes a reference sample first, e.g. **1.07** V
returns **160** V
